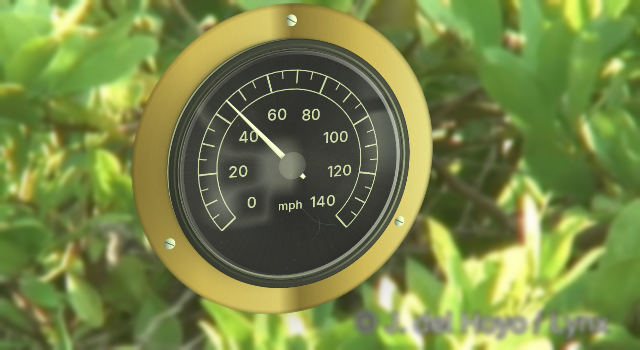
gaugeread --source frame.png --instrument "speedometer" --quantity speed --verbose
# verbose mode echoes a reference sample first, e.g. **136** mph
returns **45** mph
